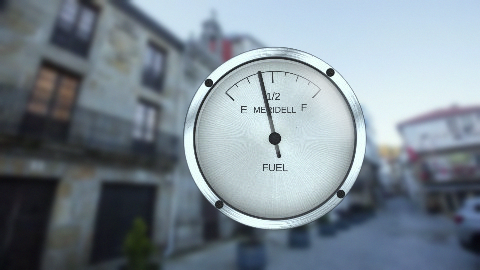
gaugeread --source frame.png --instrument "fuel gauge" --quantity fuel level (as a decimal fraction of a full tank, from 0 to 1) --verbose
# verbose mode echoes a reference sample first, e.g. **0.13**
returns **0.375**
